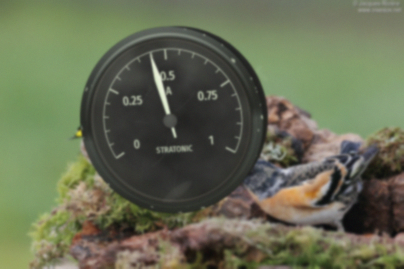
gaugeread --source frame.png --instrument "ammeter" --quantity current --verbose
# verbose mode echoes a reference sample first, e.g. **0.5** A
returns **0.45** A
